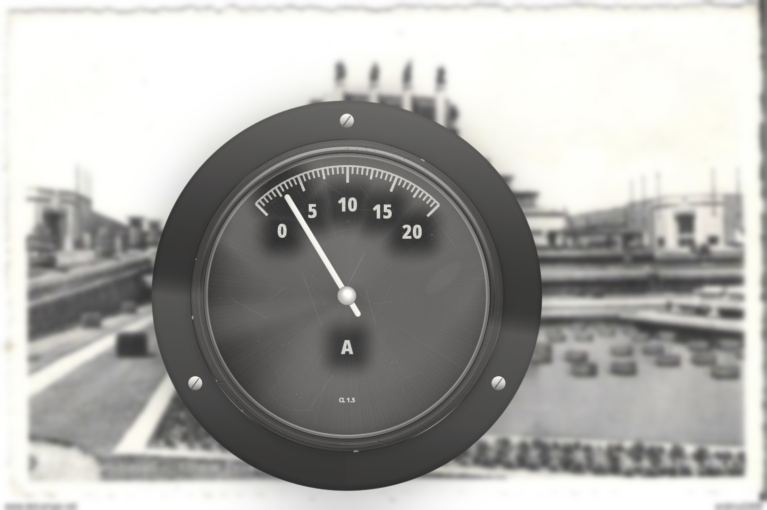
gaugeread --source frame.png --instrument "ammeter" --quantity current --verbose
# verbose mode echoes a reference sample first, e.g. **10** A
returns **3** A
